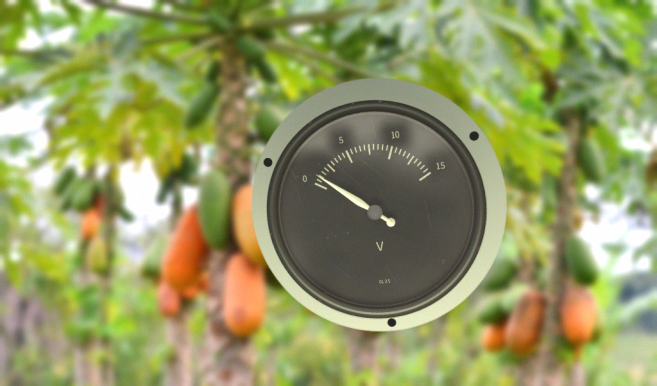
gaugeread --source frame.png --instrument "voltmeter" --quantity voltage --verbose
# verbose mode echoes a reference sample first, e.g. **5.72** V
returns **1** V
